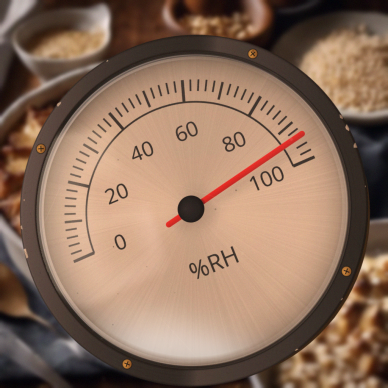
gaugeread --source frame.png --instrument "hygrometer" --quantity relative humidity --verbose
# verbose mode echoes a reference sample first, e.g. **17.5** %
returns **94** %
